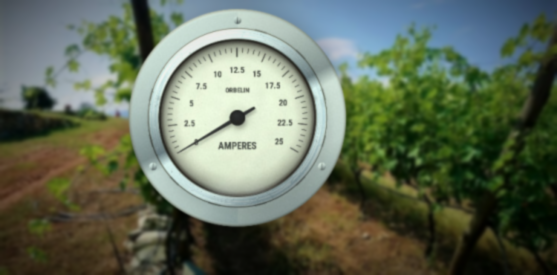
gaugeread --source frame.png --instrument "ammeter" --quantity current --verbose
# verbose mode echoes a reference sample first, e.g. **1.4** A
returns **0** A
